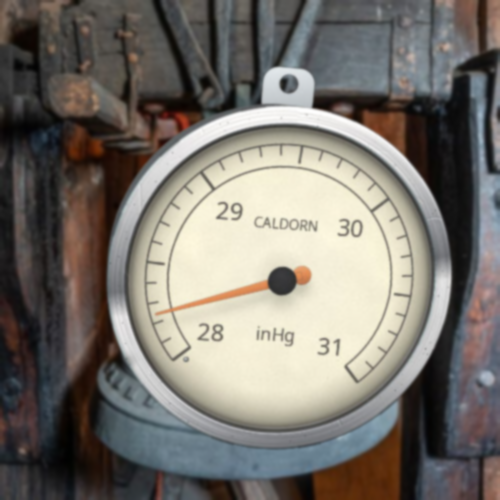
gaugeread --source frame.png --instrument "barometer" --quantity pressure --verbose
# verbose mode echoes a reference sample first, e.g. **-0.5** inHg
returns **28.25** inHg
